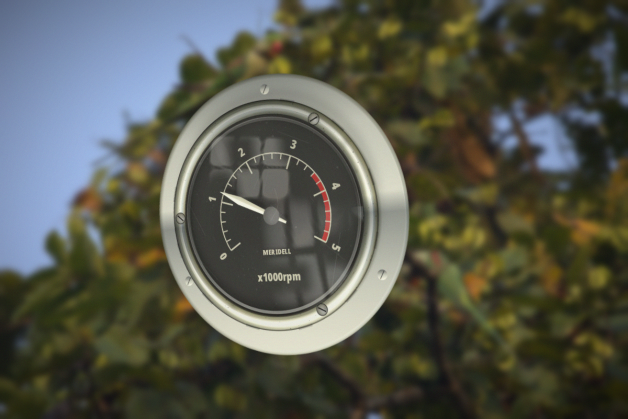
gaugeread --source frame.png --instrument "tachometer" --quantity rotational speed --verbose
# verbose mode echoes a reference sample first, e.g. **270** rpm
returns **1200** rpm
